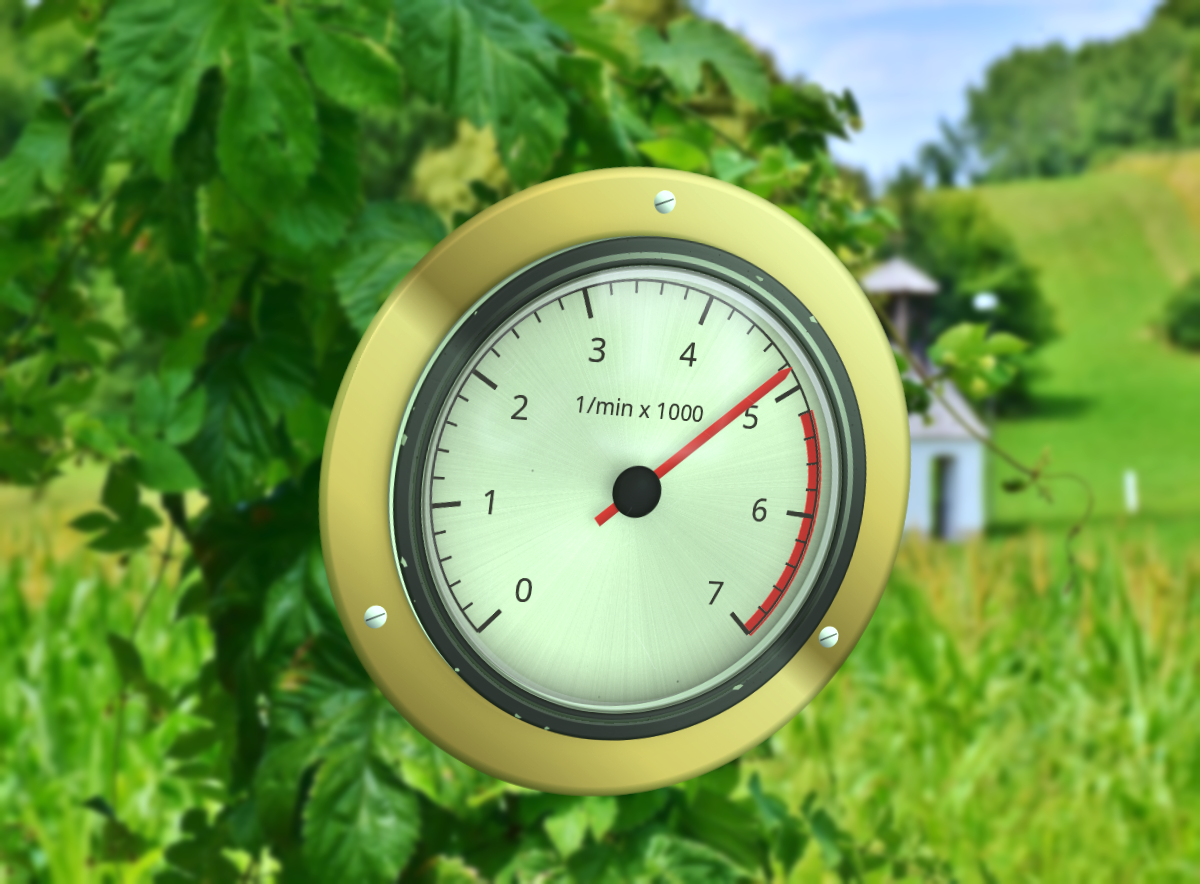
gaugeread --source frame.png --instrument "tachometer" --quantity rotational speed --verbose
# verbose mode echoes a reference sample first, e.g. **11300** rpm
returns **4800** rpm
